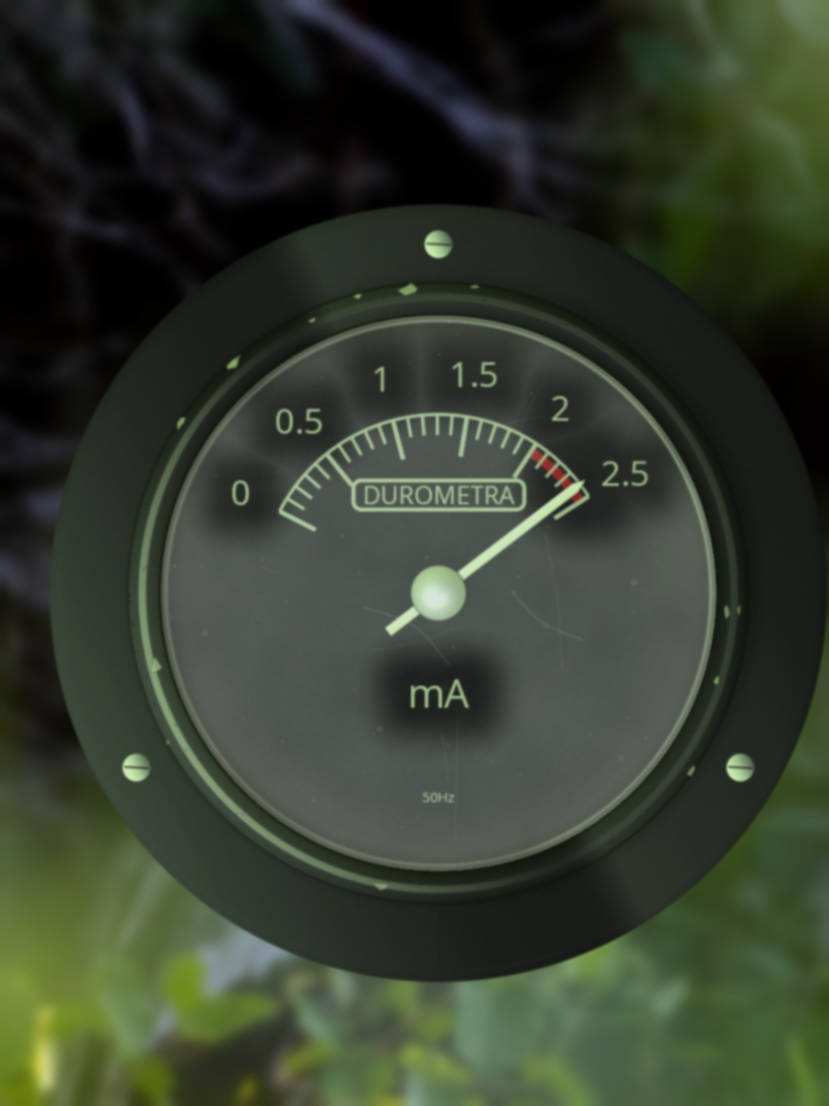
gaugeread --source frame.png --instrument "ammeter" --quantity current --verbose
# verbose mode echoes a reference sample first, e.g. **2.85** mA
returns **2.4** mA
